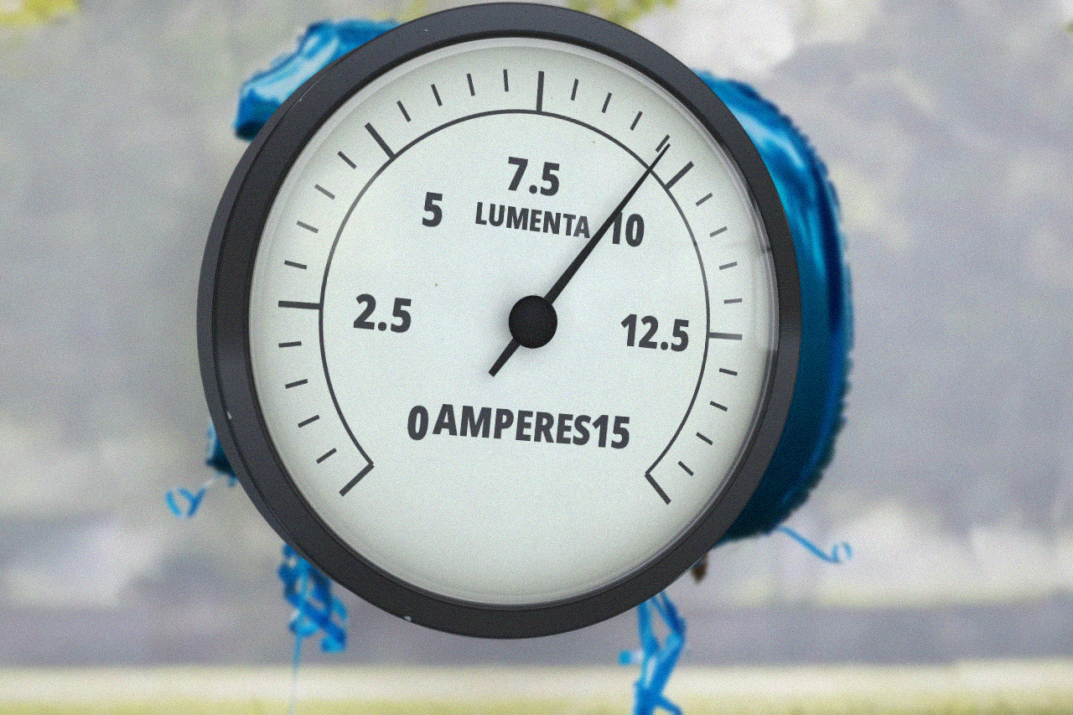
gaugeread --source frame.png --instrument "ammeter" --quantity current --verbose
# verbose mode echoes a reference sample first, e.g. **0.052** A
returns **9.5** A
